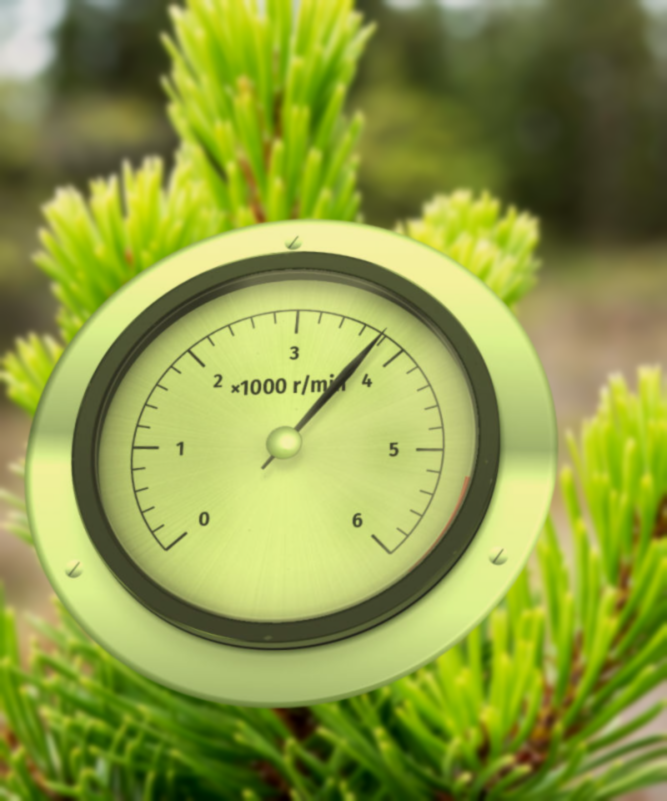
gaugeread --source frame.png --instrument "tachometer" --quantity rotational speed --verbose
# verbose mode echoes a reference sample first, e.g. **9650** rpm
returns **3800** rpm
